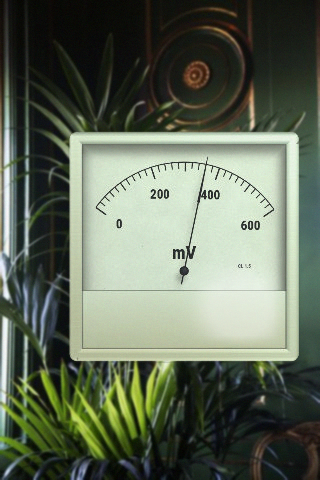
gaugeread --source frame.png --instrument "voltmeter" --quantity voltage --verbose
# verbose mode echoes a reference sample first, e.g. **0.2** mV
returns **360** mV
